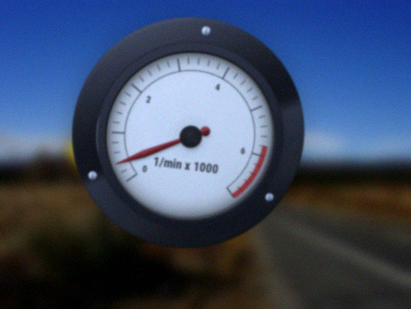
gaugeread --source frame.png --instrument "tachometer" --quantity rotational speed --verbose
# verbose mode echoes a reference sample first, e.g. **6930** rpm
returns **400** rpm
